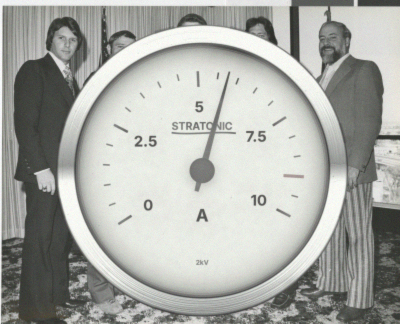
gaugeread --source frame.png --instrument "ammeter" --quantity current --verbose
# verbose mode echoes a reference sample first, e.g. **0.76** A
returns **5.75** A
